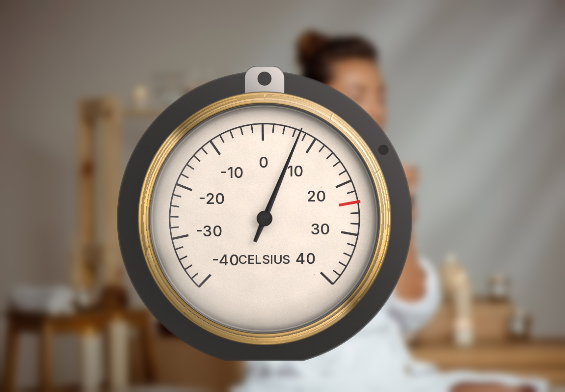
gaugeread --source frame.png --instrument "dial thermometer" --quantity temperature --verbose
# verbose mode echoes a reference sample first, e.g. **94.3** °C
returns **7** °C
